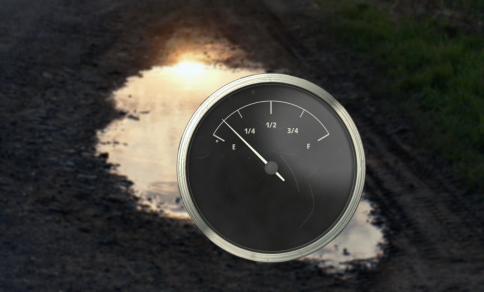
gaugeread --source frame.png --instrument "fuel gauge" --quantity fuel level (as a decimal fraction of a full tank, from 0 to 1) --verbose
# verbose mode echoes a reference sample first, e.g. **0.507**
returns **0.125**
